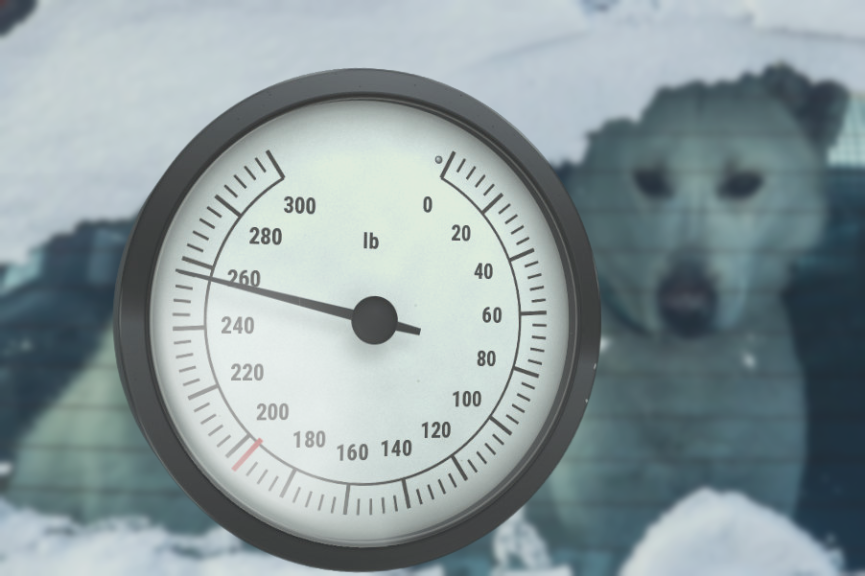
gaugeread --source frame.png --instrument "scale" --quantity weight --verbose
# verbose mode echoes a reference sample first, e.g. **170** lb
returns **256** lb
